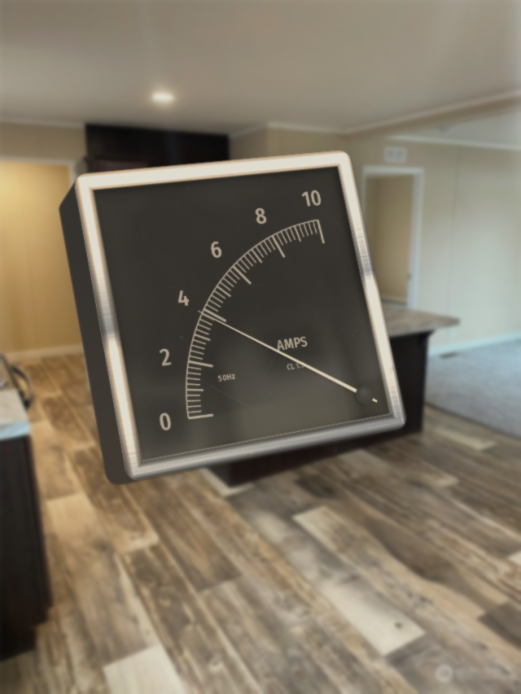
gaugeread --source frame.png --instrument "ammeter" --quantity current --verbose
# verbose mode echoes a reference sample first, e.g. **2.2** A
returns **3.8** A
